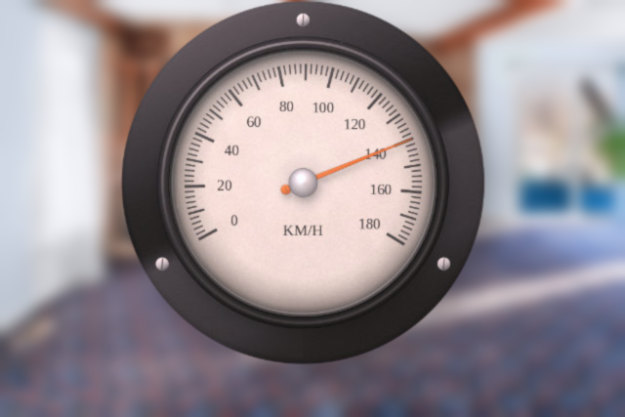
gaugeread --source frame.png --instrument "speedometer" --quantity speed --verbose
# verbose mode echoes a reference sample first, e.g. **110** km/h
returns **140** km/h
